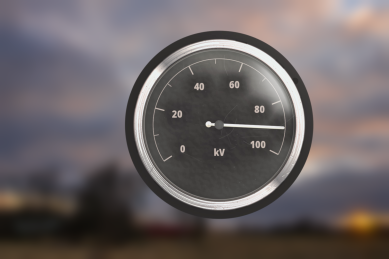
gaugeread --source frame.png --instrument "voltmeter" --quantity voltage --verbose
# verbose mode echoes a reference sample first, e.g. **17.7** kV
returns **90** kV
